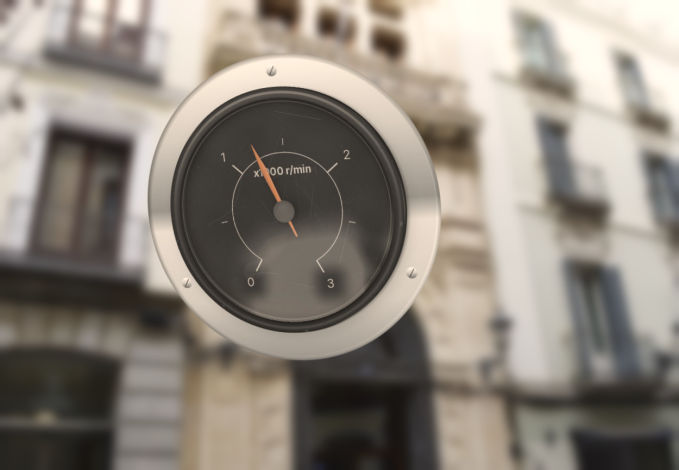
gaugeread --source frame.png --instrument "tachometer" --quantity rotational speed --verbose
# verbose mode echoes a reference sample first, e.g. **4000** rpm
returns **1250** rpm
